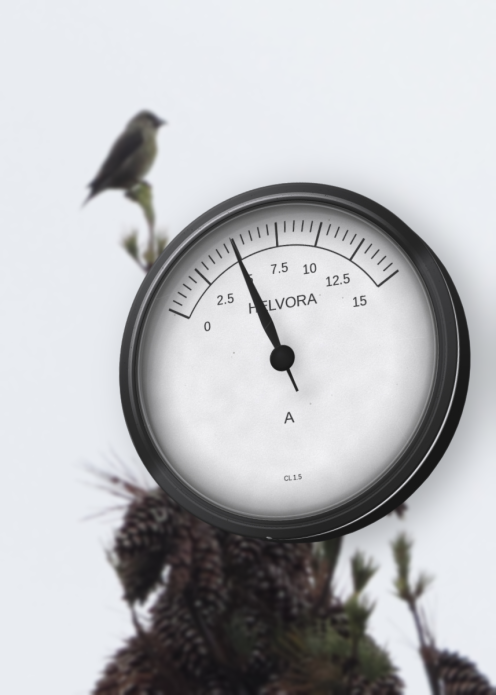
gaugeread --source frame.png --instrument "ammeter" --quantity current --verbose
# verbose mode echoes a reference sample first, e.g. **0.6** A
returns **5** A
